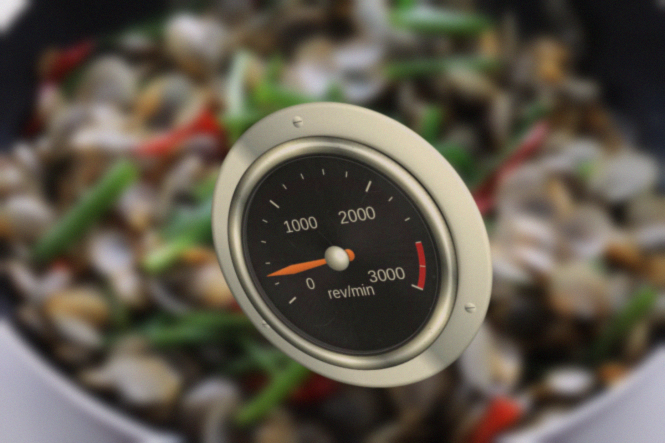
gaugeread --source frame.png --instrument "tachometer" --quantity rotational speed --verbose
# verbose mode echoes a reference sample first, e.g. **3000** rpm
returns **300** rpm
